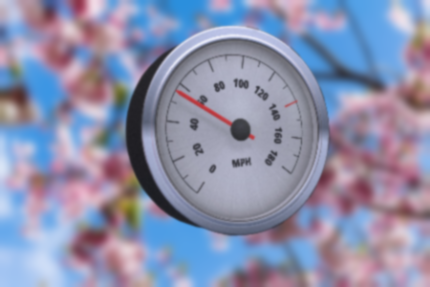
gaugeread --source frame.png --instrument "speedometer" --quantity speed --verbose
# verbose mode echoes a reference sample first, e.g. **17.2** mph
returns **55** mph
